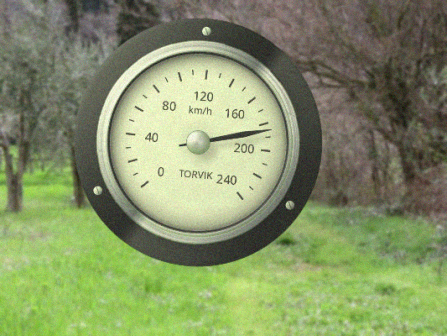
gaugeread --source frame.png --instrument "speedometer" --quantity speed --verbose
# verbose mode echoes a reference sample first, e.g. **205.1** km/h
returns **185** km/h
